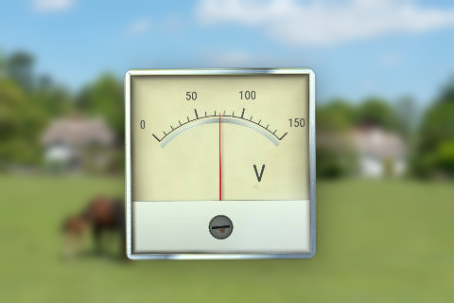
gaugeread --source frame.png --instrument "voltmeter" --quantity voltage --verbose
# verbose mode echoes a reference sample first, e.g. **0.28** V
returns **75** V
